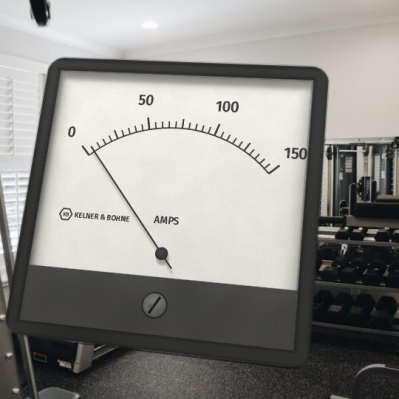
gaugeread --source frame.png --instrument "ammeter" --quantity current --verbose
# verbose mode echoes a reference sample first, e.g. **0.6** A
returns **5** A
